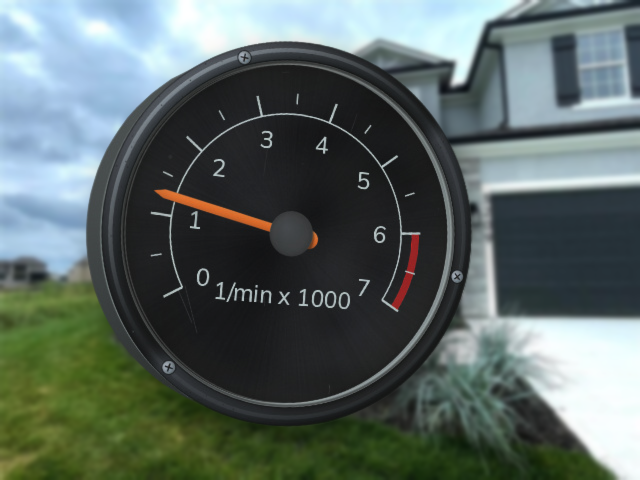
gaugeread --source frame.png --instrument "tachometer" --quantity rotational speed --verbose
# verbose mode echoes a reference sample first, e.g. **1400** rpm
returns **1250** rpm
